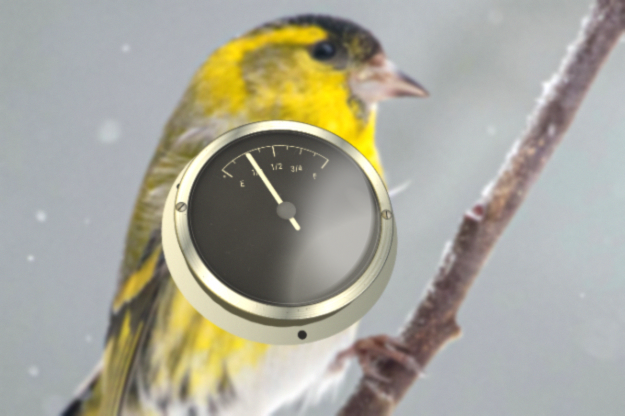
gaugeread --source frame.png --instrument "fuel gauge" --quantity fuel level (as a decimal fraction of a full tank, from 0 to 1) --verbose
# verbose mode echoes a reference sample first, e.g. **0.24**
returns **0.25**
